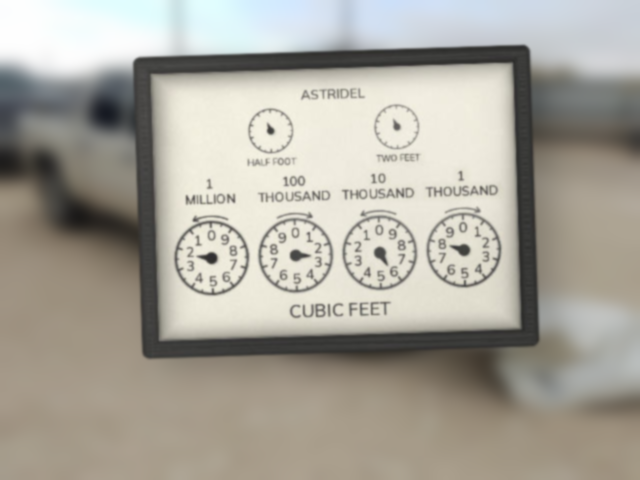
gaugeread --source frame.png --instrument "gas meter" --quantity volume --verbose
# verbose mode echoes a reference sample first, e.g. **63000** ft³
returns **225800** ft³
